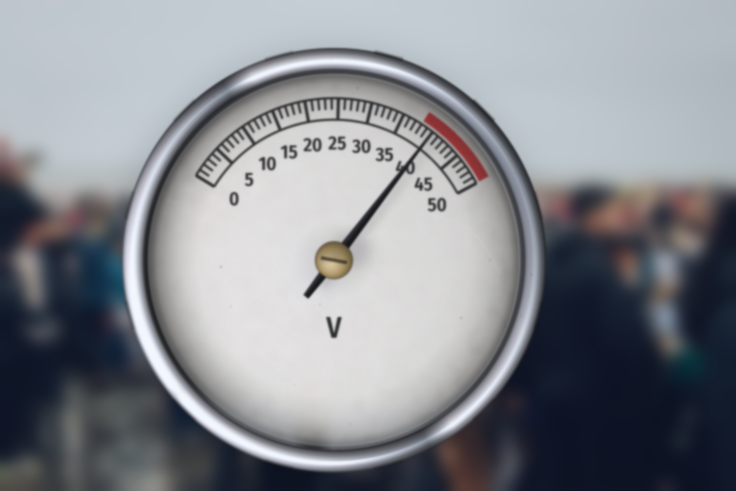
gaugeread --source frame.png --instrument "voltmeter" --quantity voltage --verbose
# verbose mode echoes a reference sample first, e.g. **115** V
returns **40** V
